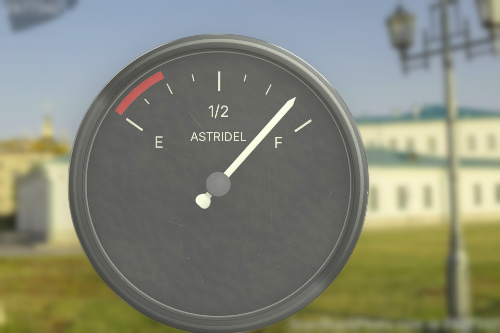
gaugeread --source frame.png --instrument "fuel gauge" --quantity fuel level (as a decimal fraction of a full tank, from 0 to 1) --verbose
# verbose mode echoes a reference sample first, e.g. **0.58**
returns **0.875**
